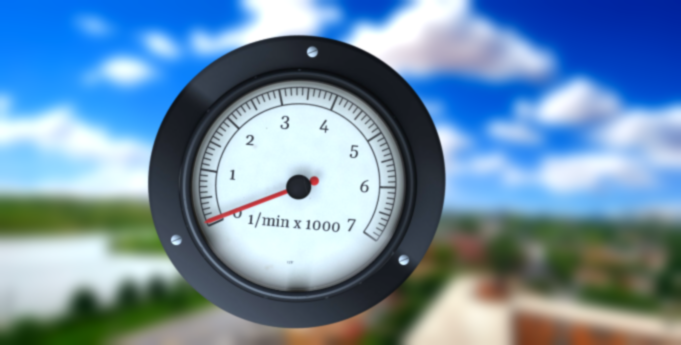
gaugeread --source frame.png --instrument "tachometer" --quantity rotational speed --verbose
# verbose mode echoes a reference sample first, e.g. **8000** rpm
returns **100** rpm
